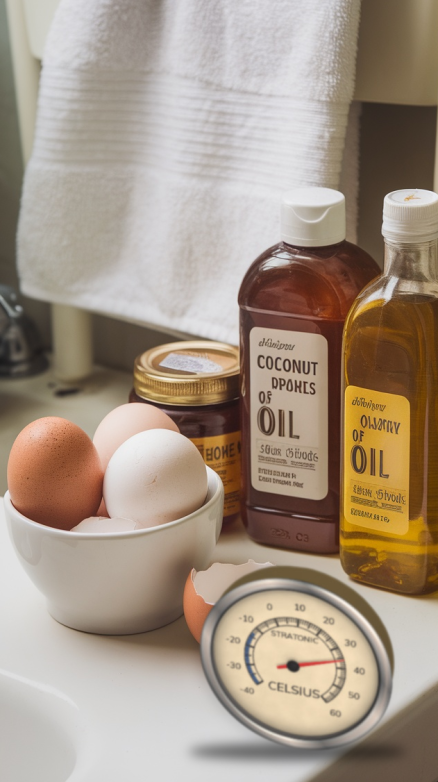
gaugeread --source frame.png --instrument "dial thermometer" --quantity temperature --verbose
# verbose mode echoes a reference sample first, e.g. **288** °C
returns **35** °C
